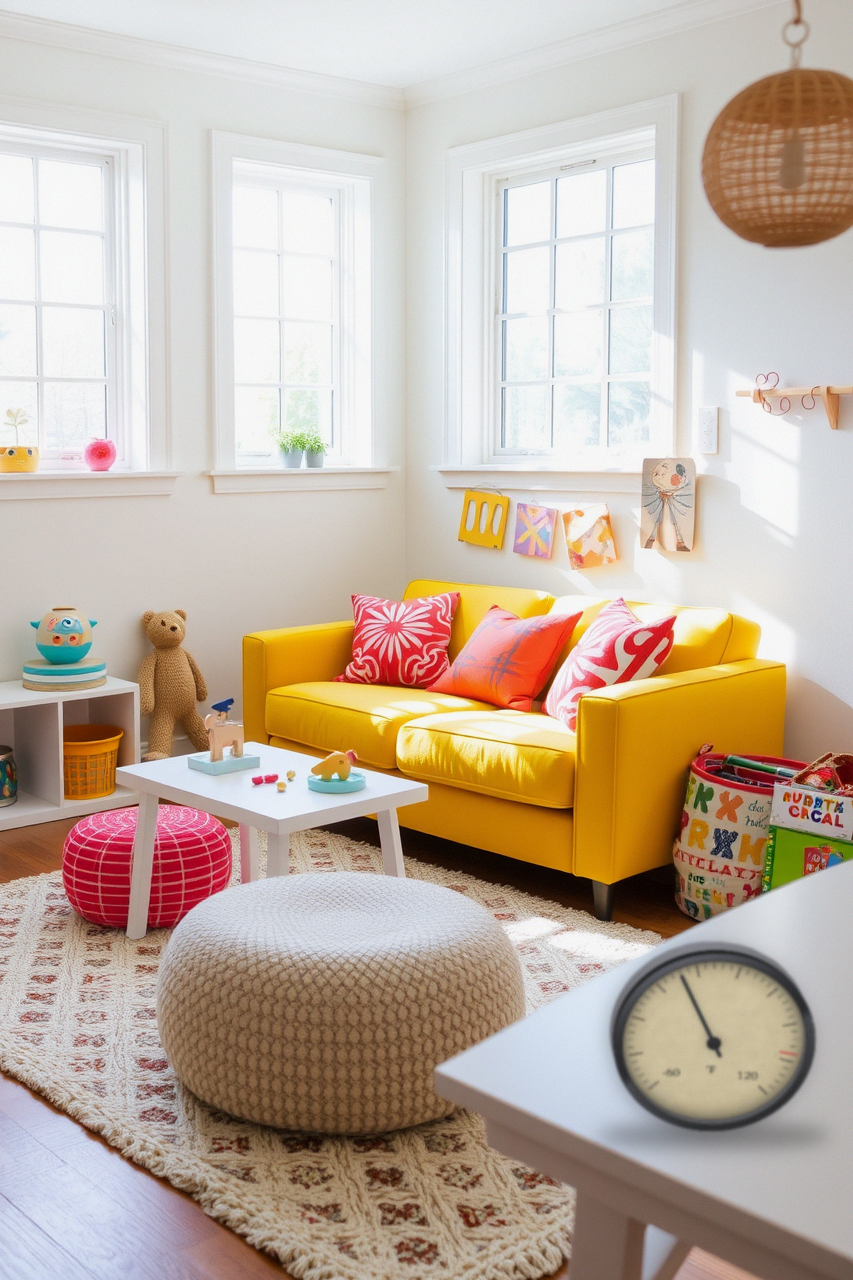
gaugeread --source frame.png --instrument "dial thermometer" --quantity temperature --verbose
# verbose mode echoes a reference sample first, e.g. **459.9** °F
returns **12** °F
